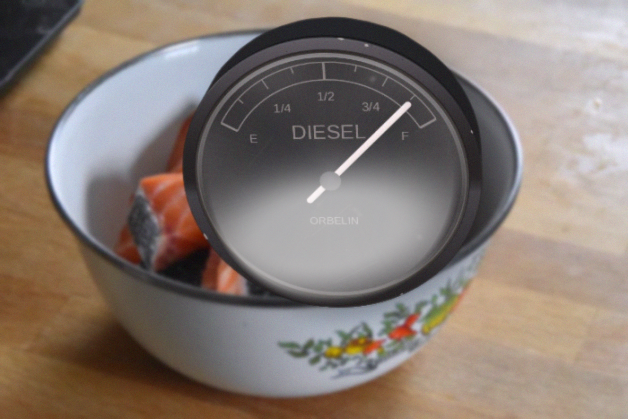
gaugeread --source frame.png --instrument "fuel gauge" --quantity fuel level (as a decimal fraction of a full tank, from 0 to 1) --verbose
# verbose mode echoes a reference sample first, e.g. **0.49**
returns **0.875**
